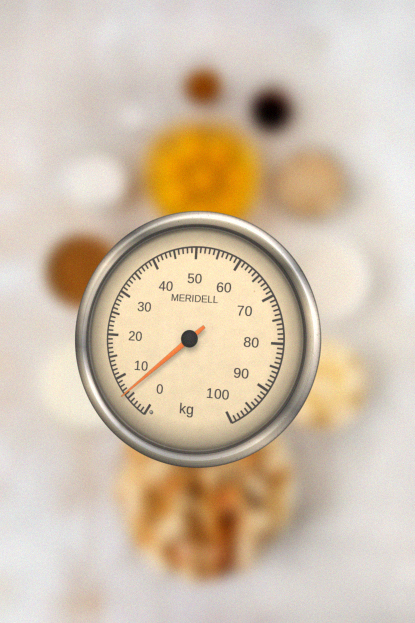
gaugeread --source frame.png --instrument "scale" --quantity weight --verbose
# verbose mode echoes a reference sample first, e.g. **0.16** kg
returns **6** kg
